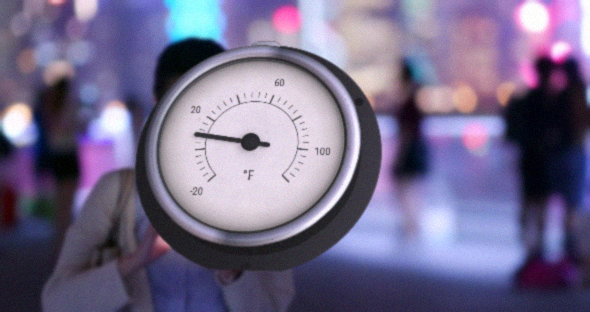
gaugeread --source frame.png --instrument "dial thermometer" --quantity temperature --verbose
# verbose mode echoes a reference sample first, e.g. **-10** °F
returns **8** °F
